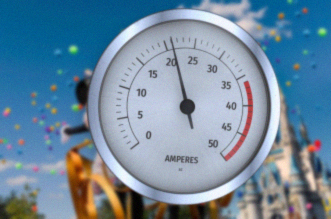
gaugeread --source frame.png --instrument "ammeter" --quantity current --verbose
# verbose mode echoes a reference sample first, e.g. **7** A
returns **21** A
